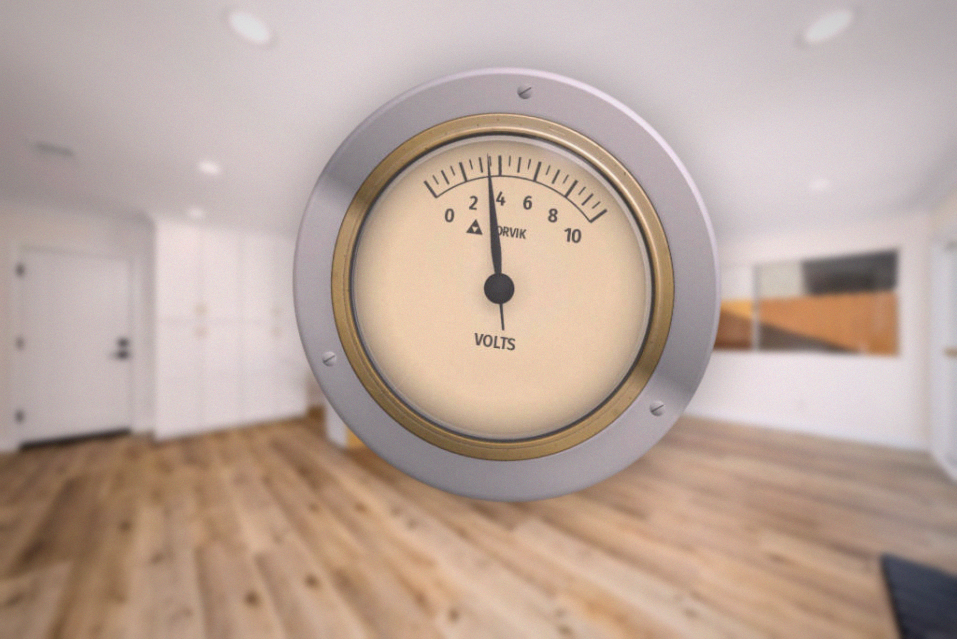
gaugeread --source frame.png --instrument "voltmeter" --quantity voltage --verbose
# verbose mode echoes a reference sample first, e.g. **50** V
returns **3.5** V
